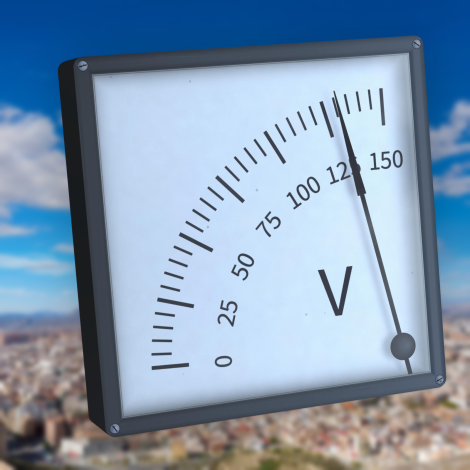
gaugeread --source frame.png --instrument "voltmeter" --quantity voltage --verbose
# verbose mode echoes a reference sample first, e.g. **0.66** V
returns **130** V
